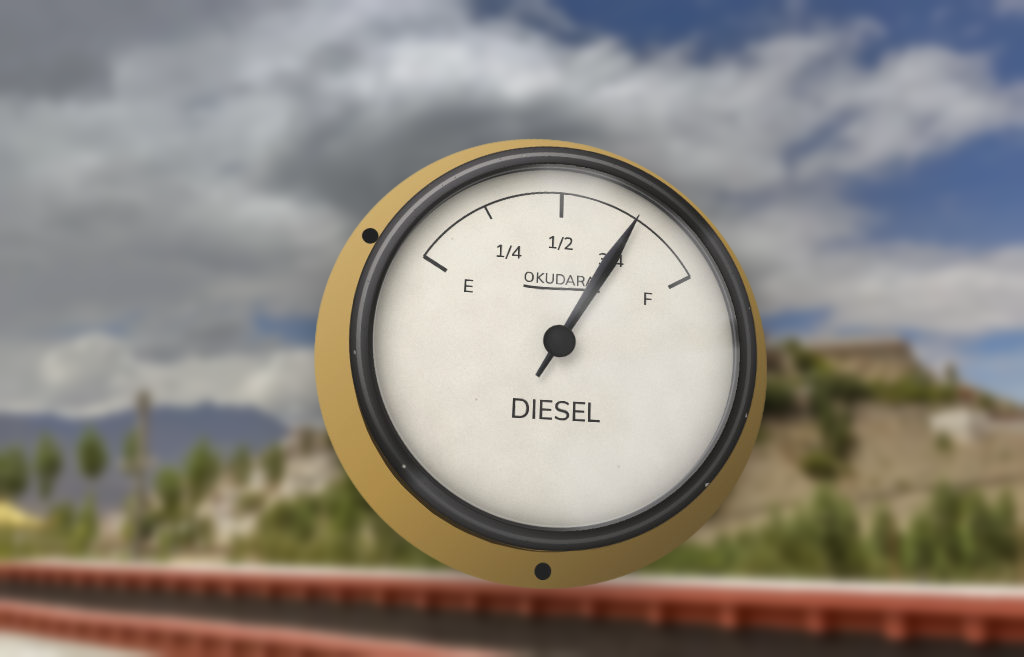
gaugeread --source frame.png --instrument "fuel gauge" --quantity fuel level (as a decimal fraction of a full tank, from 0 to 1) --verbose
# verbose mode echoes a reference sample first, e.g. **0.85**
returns **0.75**
